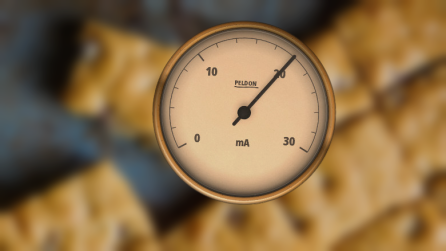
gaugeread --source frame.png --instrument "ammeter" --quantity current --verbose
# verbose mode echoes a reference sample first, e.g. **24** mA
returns **20** mA
